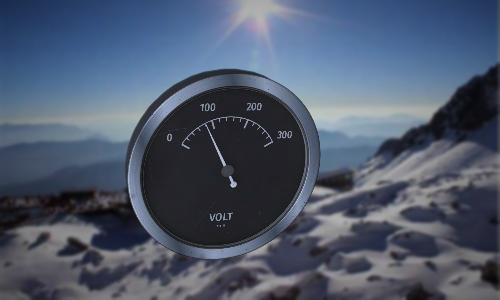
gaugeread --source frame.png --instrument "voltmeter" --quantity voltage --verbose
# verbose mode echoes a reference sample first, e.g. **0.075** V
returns **80** V
